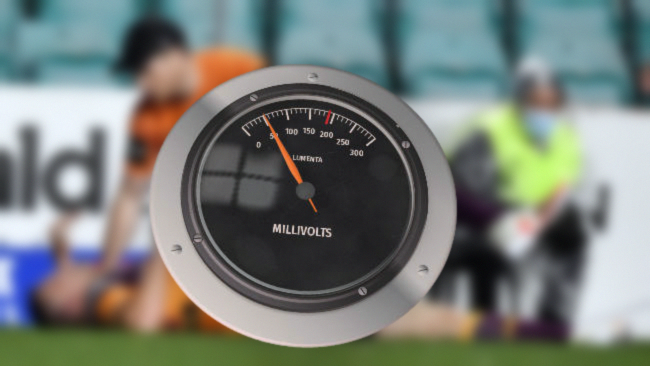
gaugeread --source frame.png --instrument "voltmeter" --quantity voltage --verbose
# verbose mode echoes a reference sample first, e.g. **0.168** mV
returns **50** mV
